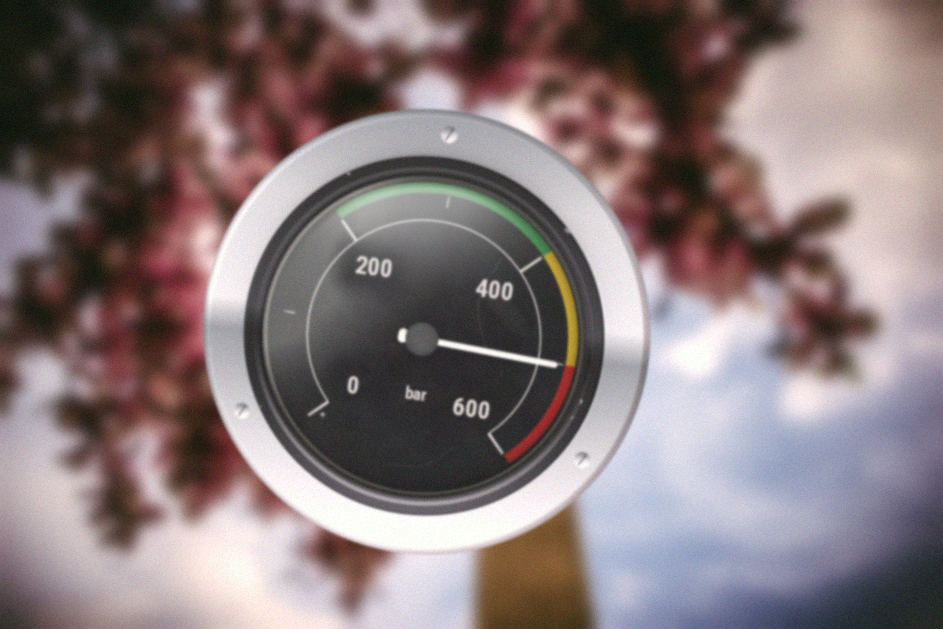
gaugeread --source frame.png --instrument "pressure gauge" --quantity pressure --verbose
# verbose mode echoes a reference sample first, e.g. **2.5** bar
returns **500** bar
